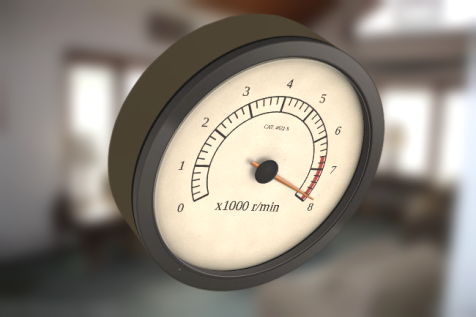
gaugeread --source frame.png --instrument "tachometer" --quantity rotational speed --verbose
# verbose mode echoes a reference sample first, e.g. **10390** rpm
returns **7800** rpm
